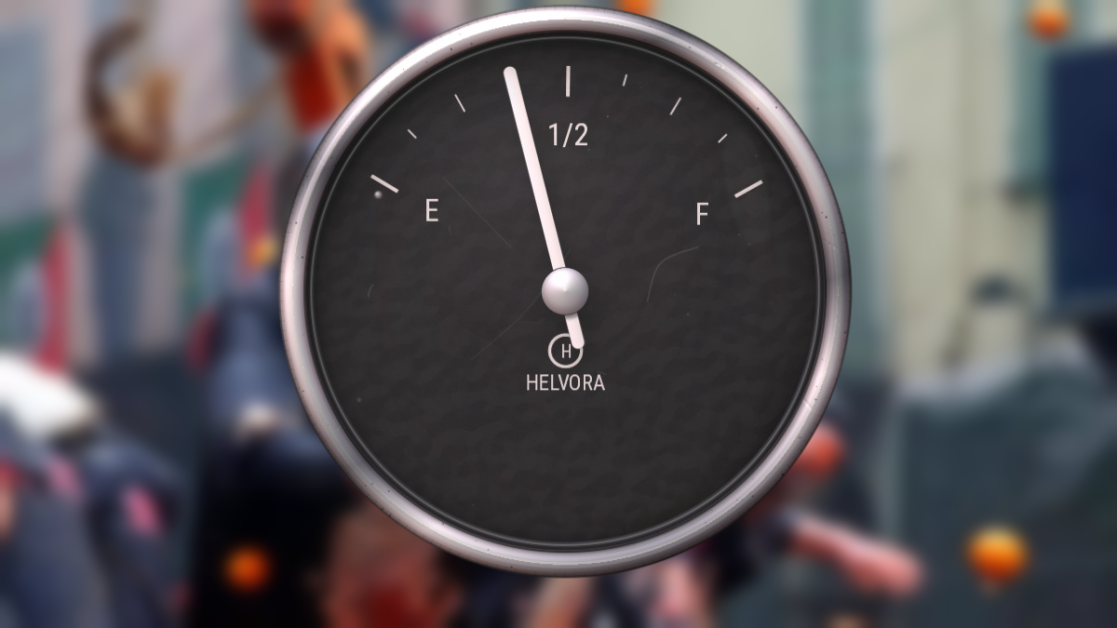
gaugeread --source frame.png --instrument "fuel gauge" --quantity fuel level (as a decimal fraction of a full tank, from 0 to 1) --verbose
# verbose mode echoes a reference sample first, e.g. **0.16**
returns **0.375**
